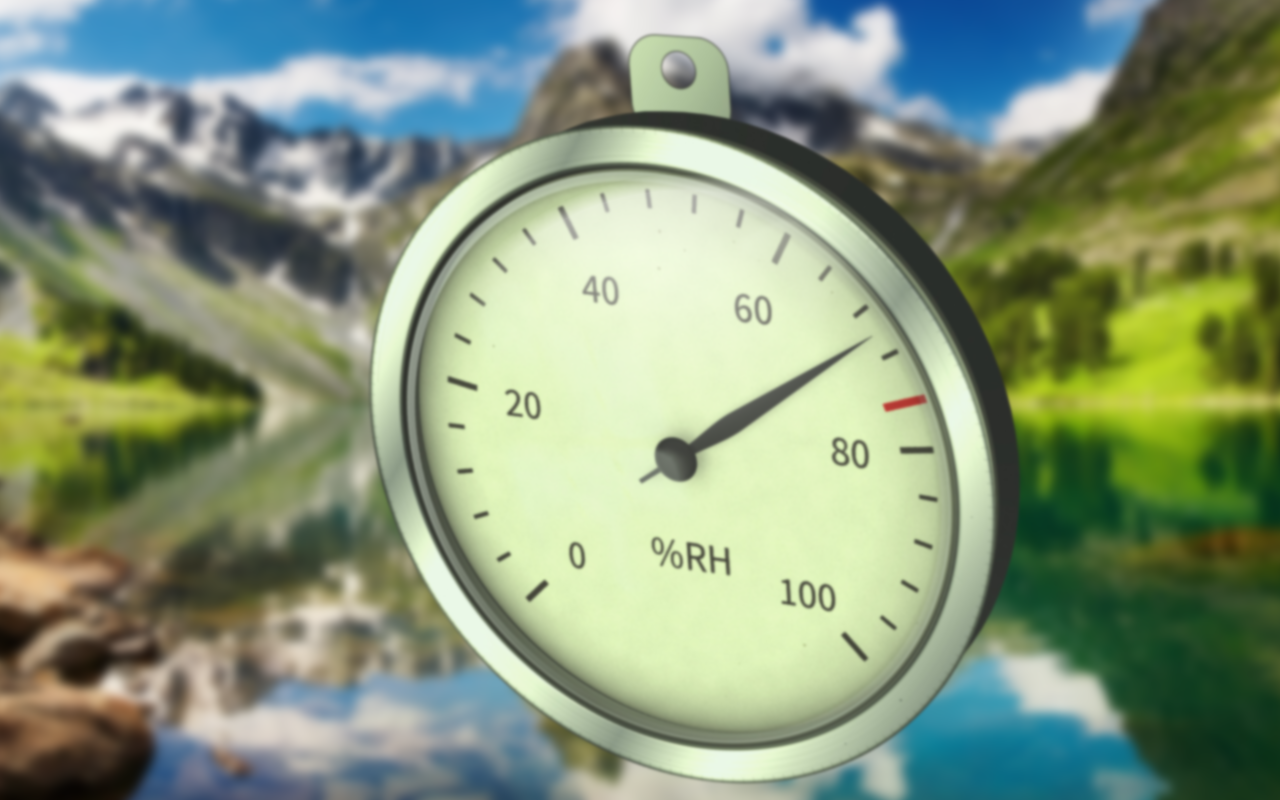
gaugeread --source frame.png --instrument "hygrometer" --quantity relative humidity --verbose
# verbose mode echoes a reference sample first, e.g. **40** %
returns **70** %
